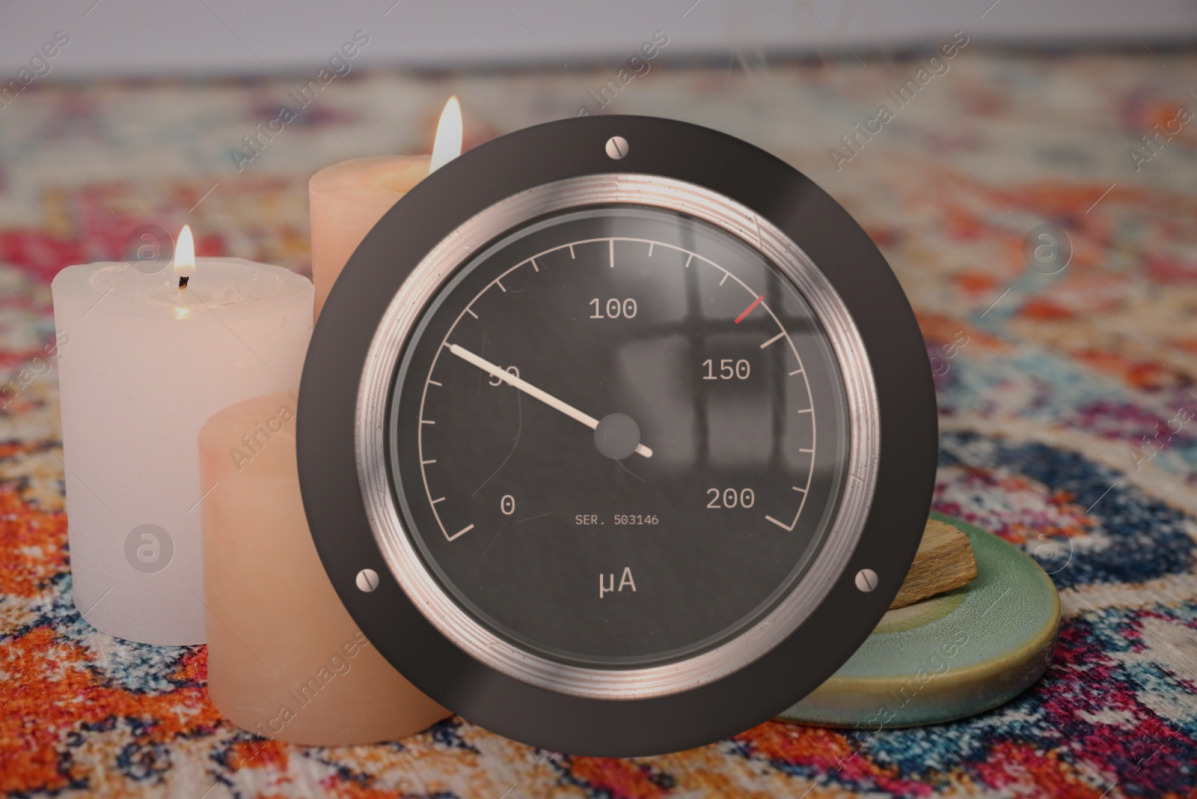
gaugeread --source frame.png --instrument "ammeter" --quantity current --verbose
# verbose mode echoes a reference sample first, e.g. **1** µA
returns **50** µA
